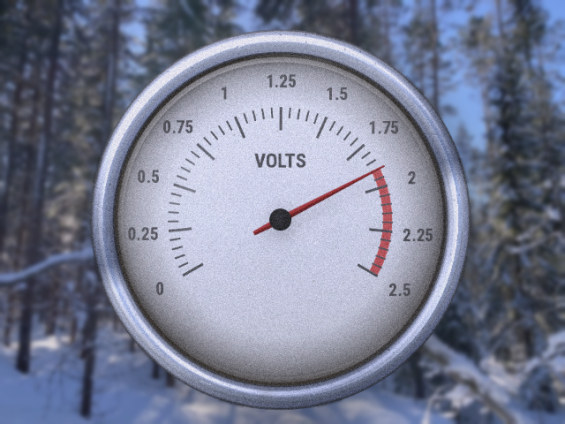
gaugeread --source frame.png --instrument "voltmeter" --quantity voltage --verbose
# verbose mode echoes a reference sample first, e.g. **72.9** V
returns **1.9** V
